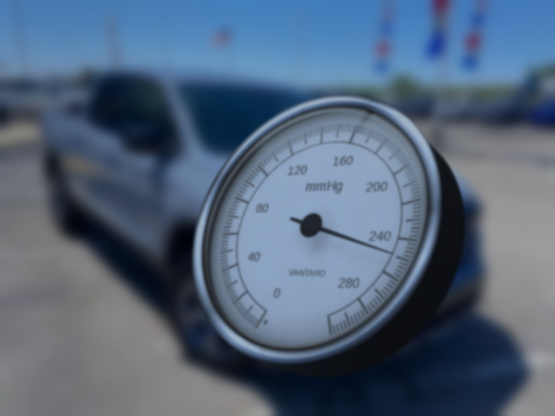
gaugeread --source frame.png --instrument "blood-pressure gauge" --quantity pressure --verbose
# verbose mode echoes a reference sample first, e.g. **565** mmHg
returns **250** mmHg
